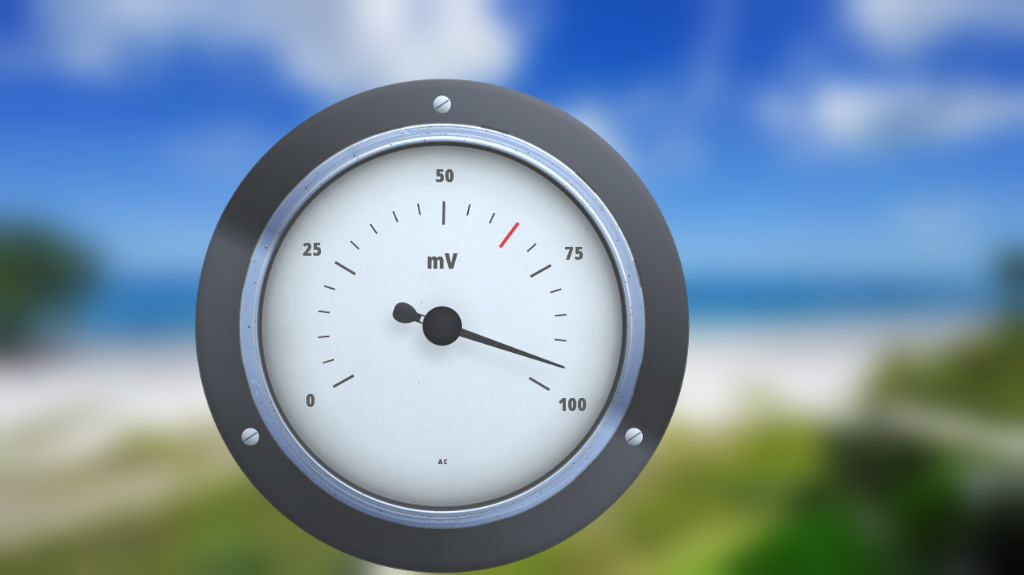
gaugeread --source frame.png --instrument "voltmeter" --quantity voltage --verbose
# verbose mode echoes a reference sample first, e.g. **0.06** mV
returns **95** mV
